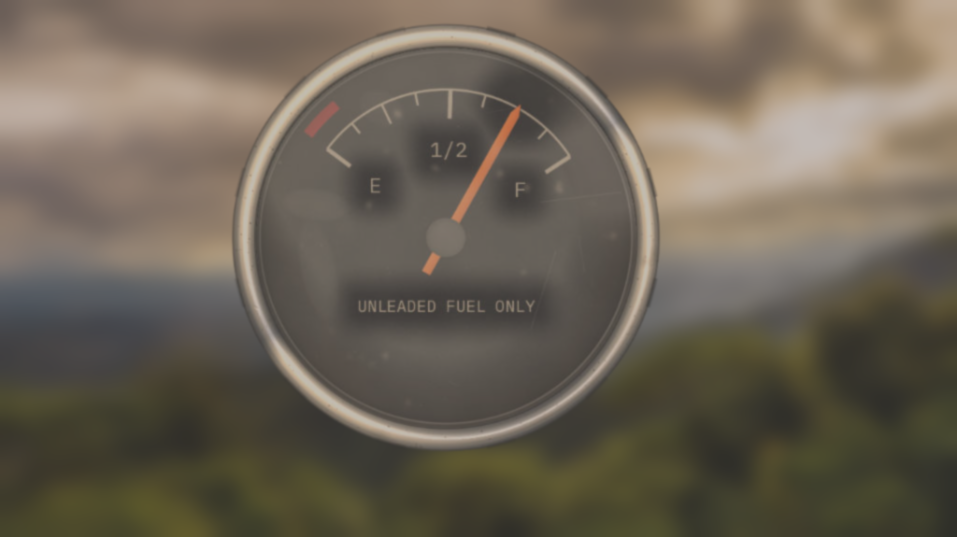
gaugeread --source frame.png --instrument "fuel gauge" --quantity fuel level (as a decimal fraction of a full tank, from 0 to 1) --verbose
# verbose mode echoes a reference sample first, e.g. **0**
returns **0.75**
